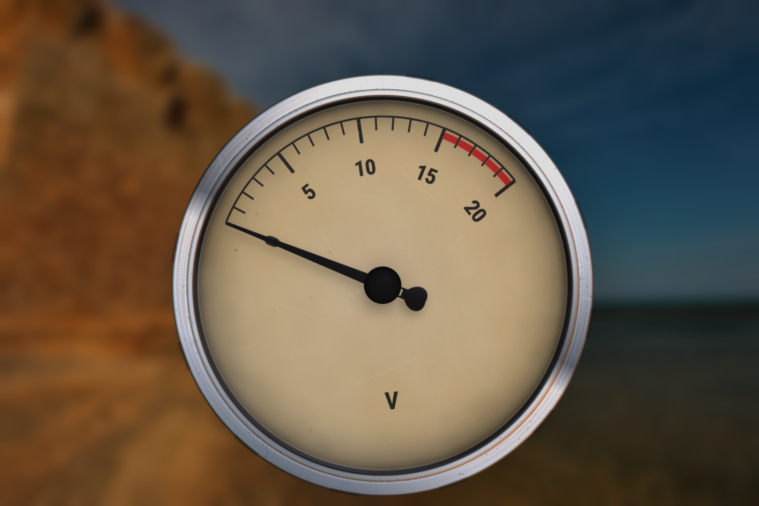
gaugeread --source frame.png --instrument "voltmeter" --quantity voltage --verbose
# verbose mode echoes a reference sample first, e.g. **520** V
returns **0** V
